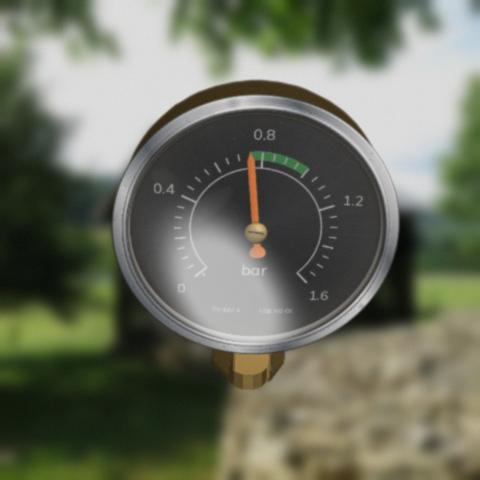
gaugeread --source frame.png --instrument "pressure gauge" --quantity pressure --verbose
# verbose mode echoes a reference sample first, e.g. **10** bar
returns **0.75** bar
